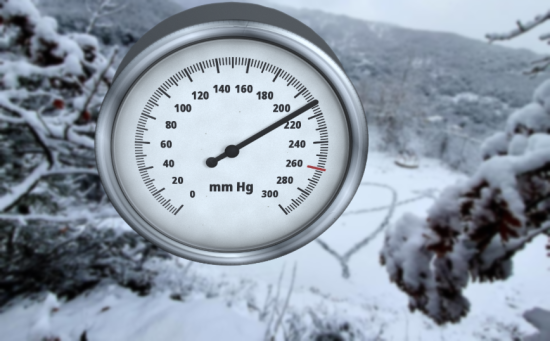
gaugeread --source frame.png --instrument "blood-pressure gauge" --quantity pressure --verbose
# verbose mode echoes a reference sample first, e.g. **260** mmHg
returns **210** mmHg
